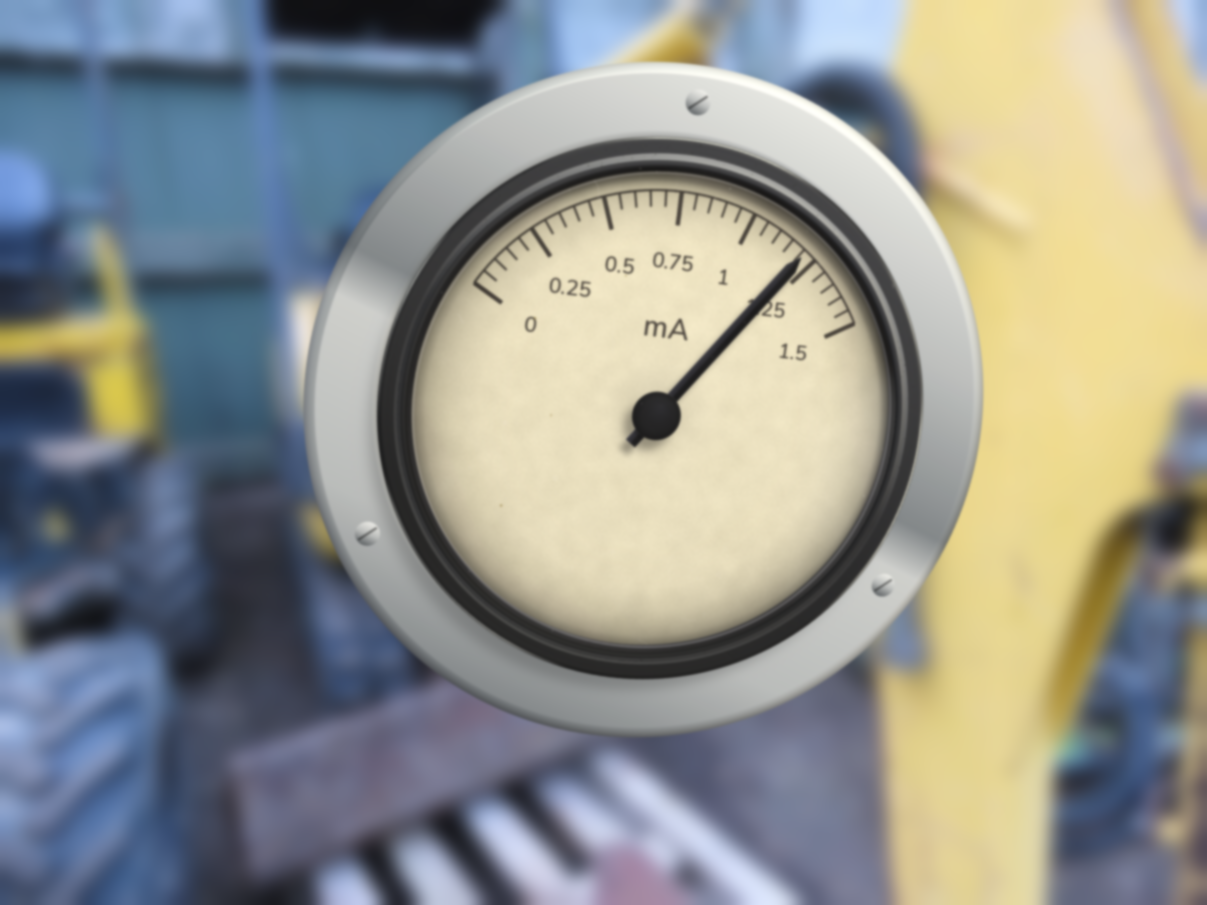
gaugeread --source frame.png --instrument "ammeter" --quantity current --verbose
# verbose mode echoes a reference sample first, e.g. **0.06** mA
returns **1.2** mA
